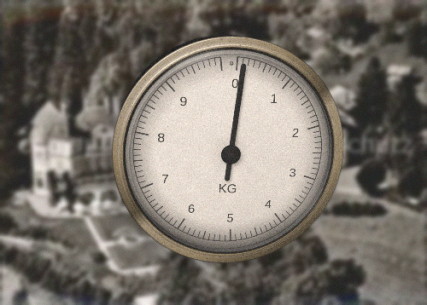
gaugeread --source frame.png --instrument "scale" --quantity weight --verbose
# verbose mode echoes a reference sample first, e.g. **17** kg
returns **0.1** kg
